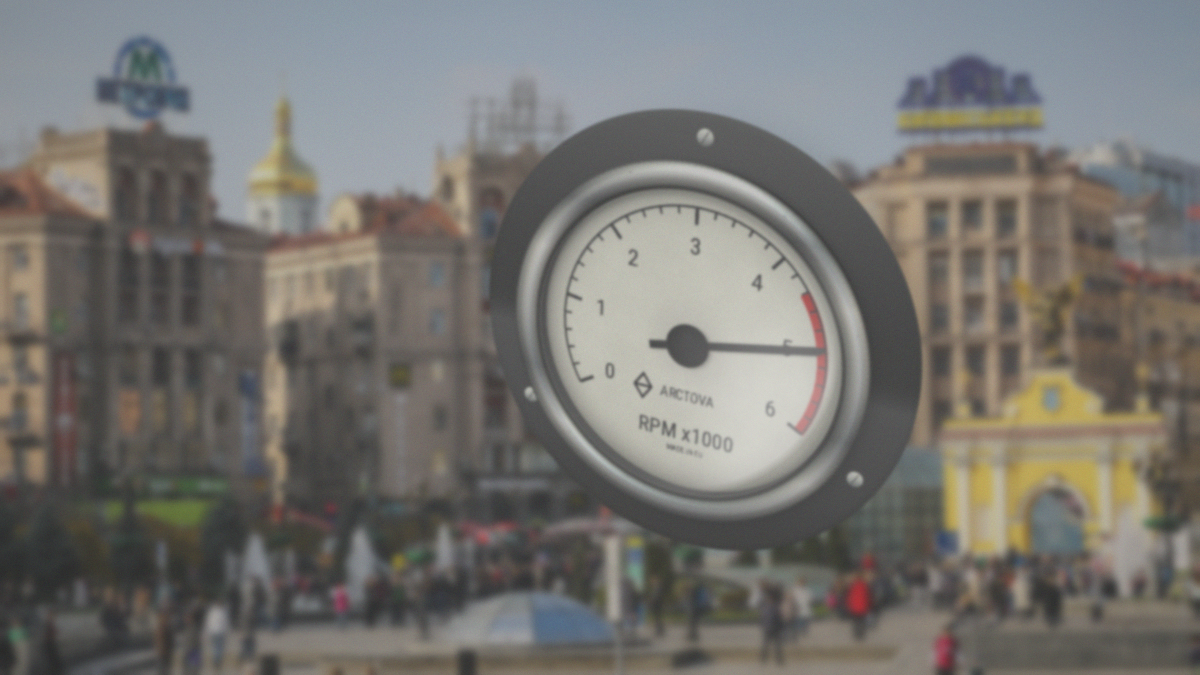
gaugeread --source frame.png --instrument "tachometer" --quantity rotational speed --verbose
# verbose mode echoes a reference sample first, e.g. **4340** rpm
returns **5000** rpm
